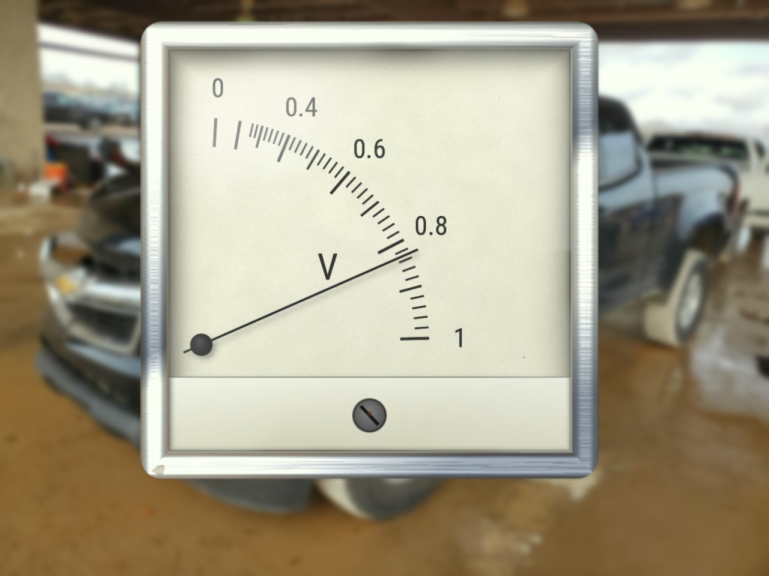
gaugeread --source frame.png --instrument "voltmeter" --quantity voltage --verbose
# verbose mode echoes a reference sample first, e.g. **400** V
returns **0.83** V
